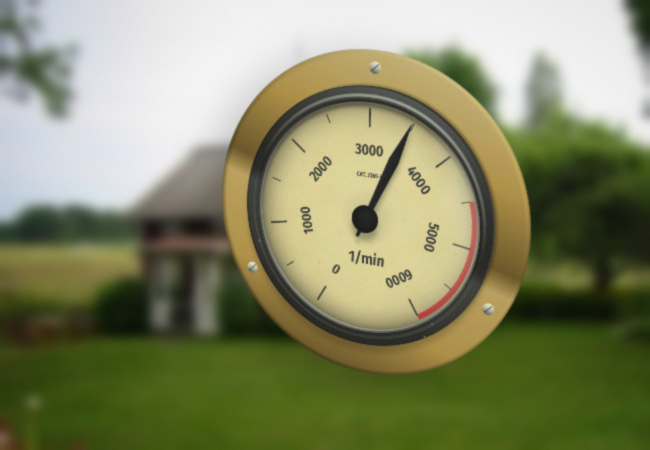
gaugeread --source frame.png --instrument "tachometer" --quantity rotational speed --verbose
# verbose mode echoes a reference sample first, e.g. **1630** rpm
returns **3500** rpm
